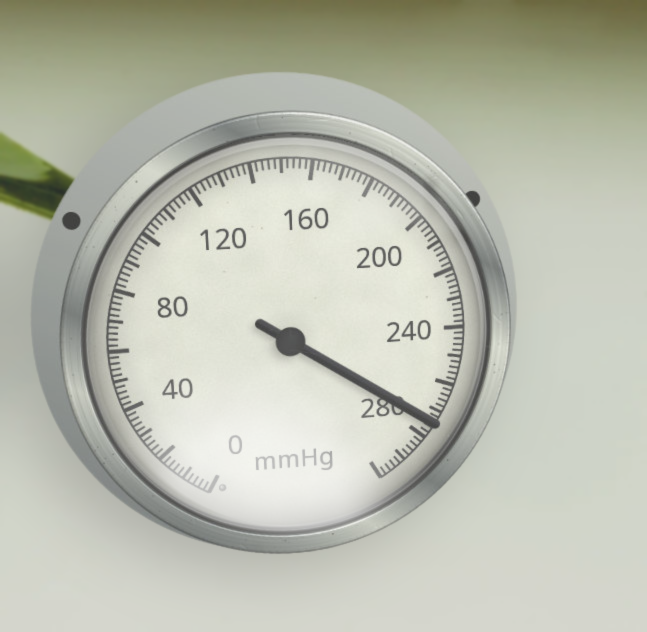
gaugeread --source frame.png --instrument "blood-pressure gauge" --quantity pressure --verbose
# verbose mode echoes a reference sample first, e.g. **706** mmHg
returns **274** mmHg
